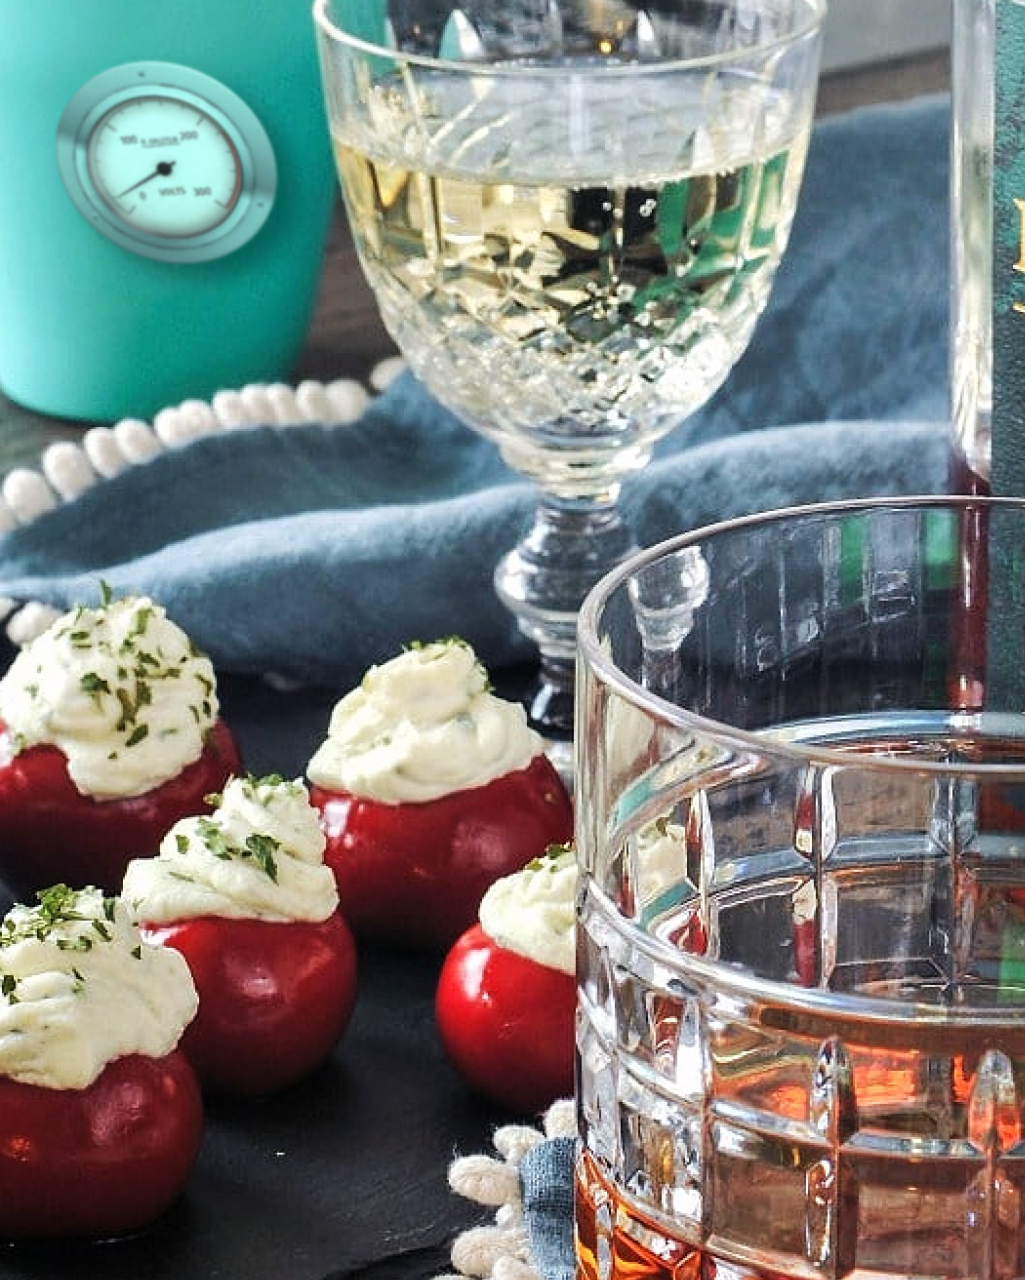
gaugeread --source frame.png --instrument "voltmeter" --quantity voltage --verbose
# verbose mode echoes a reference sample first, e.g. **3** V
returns **20** V
